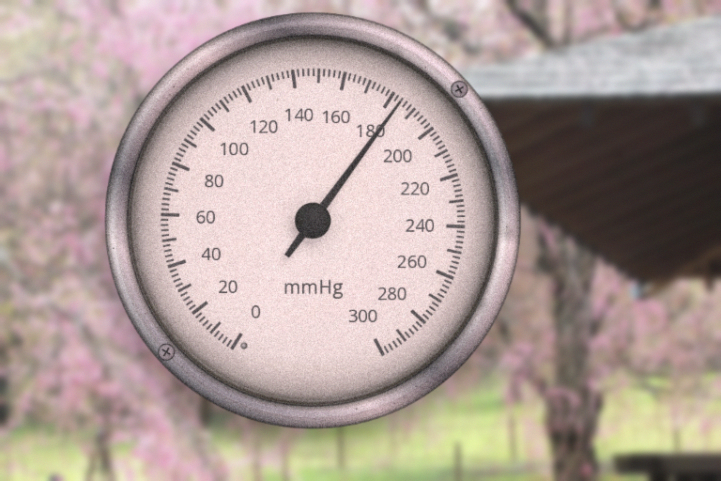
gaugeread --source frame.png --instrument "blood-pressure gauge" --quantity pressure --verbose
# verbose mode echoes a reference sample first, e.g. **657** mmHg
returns **184** mmHg
